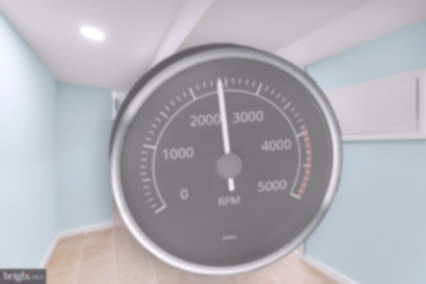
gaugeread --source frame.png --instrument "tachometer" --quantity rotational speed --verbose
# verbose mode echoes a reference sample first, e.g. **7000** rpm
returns **2400** rpm
